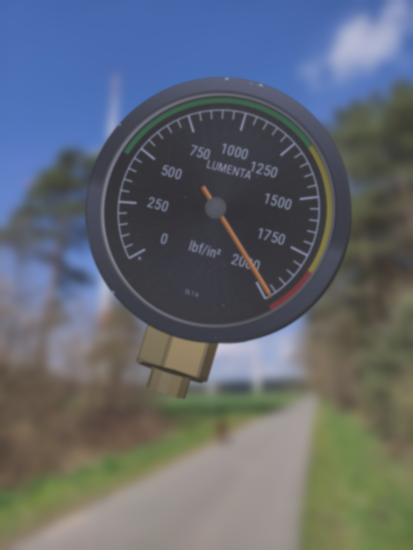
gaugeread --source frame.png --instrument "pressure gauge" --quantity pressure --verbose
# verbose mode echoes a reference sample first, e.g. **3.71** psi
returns **1975** psi
